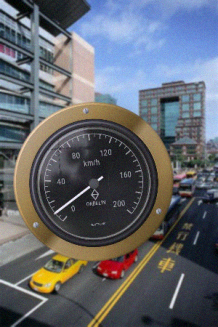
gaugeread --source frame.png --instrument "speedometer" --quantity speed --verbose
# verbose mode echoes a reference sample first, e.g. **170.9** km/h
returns **10** km/h
